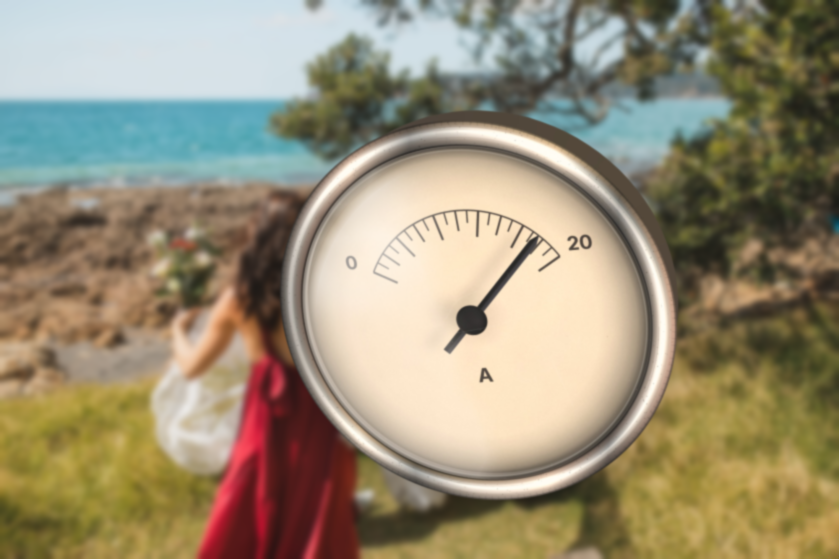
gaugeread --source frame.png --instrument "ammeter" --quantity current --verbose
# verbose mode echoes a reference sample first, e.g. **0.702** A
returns **17.5** A
